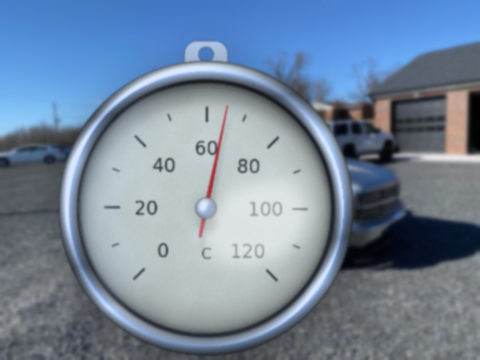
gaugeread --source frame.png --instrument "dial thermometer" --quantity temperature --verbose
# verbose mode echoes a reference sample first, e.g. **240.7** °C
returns **65** °C
